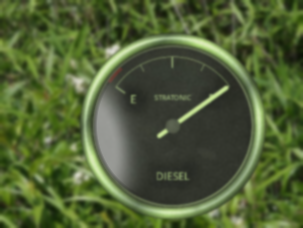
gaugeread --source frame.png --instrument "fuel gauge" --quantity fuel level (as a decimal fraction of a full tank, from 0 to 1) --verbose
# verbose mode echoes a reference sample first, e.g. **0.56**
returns **1**
